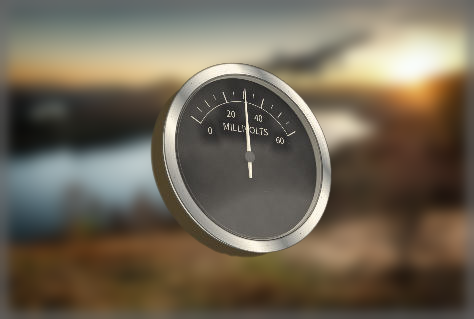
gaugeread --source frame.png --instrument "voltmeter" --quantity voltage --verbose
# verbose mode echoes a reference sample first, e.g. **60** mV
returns **30** mV
